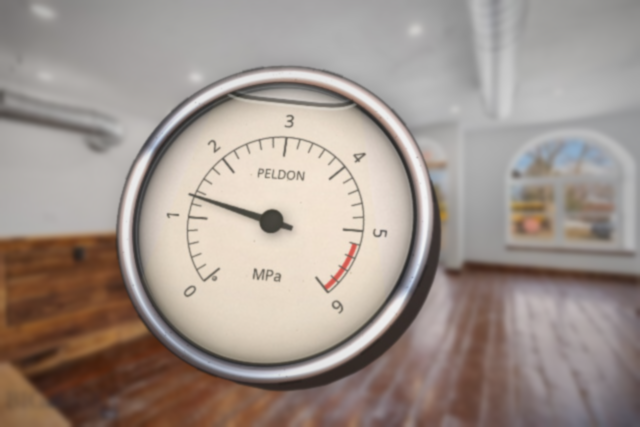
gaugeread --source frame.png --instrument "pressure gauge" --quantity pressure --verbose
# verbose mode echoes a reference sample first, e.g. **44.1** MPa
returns **1.3** MPa
